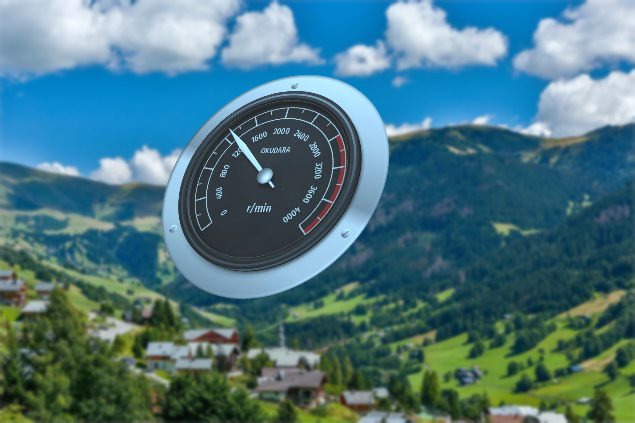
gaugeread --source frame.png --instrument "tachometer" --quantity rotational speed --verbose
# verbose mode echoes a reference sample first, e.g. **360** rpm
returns **1300** rpm
